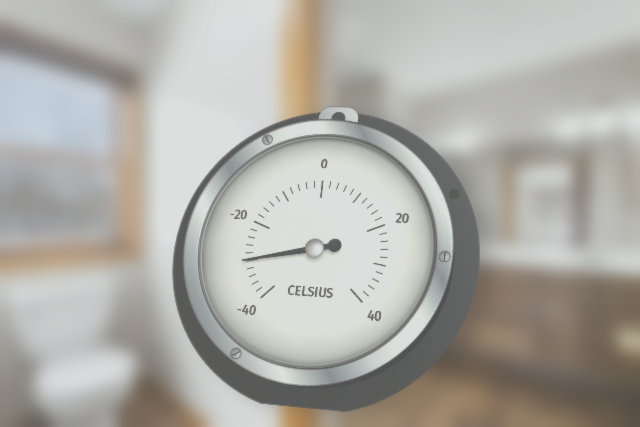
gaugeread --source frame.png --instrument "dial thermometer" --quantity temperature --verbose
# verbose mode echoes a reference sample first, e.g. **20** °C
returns **-30** °C
